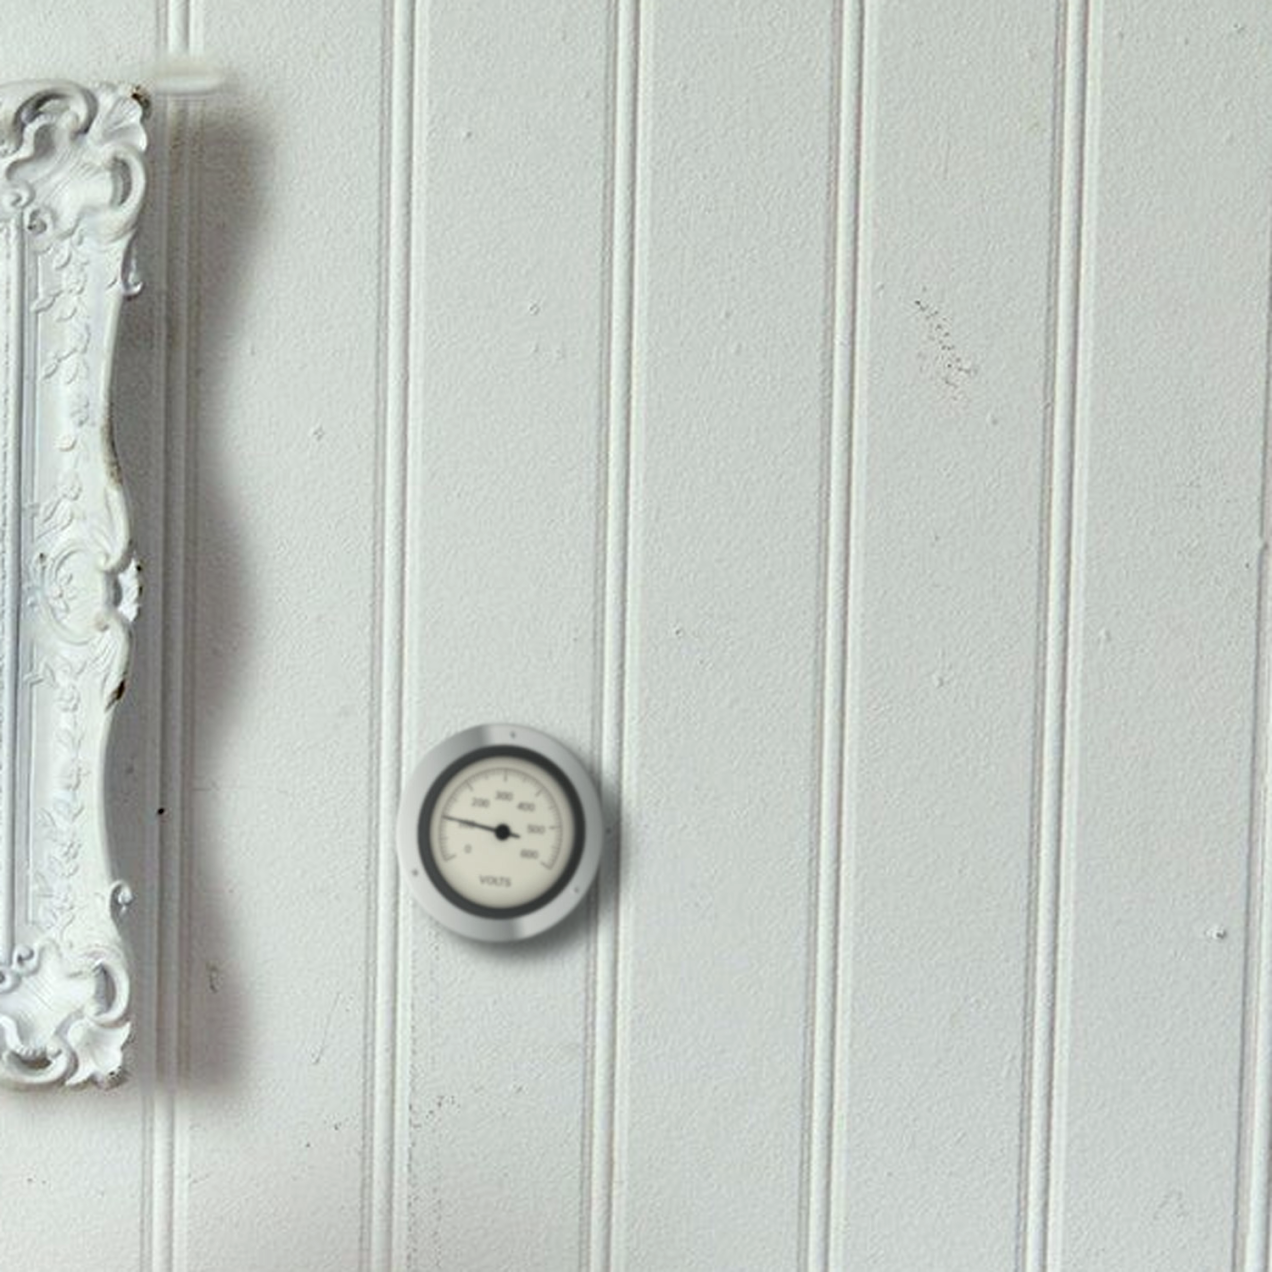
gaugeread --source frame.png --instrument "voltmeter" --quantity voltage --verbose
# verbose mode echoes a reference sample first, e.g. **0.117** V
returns **100** V
